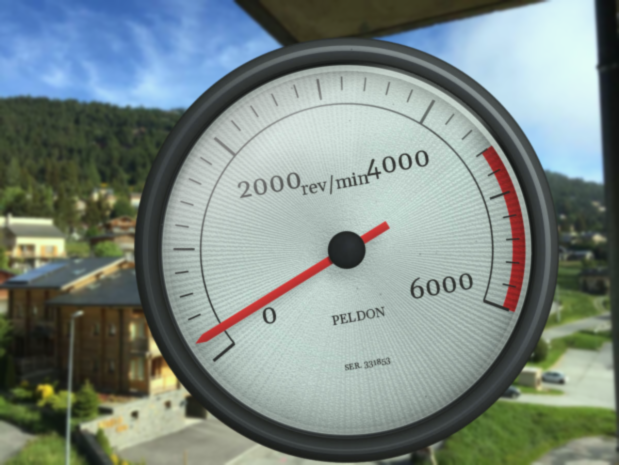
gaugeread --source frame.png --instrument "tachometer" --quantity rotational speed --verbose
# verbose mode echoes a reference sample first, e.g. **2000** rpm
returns **200** rpm
